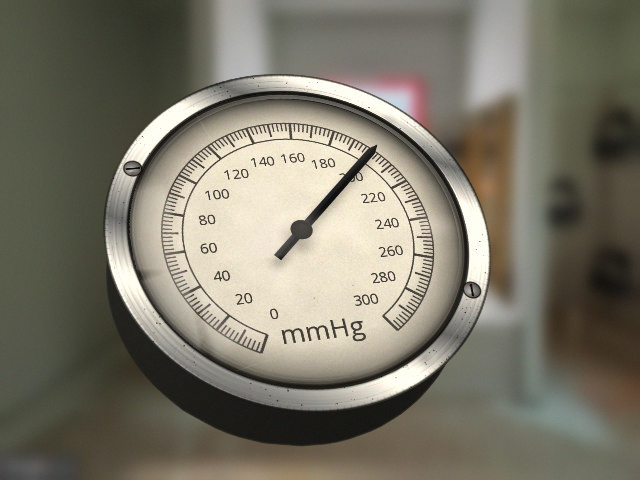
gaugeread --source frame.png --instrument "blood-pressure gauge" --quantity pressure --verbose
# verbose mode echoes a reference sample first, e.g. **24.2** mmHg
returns **200** mmHg
